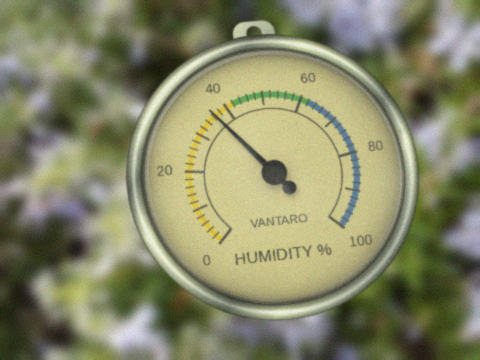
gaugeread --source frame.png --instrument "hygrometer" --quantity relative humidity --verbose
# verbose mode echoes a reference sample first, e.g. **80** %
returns **36** %
